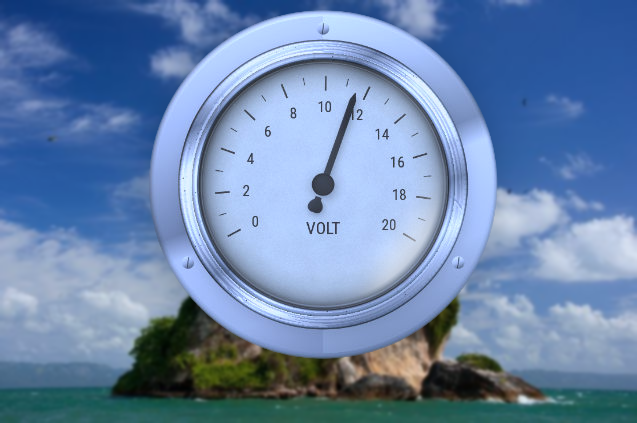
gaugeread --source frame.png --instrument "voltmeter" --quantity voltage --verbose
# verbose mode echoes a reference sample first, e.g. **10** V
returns **11.5** V
